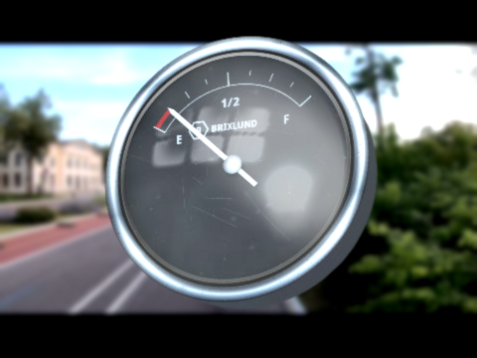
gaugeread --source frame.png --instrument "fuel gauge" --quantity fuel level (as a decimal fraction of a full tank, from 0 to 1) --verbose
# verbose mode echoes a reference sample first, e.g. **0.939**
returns **0.125**
